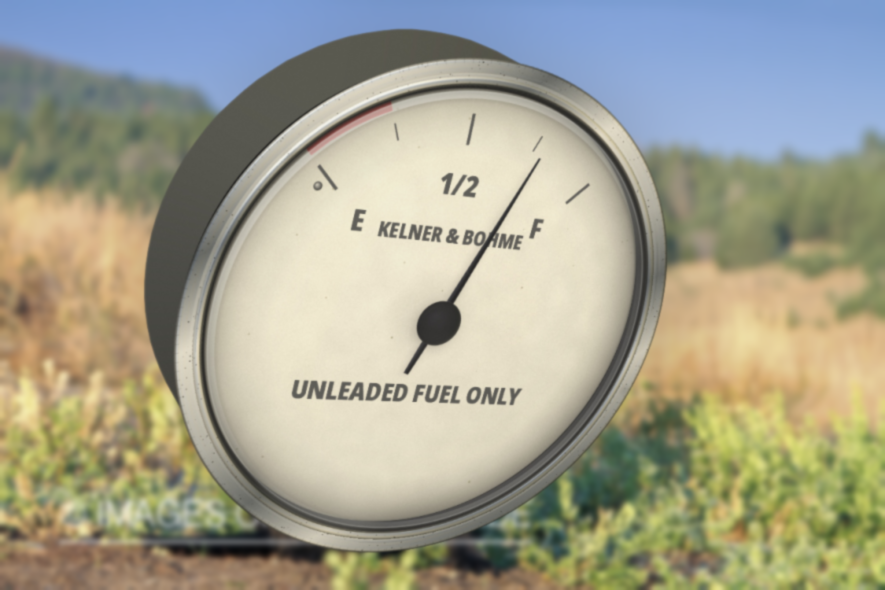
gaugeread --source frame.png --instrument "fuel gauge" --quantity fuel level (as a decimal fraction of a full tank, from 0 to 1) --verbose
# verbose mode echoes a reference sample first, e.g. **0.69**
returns **0.75**
